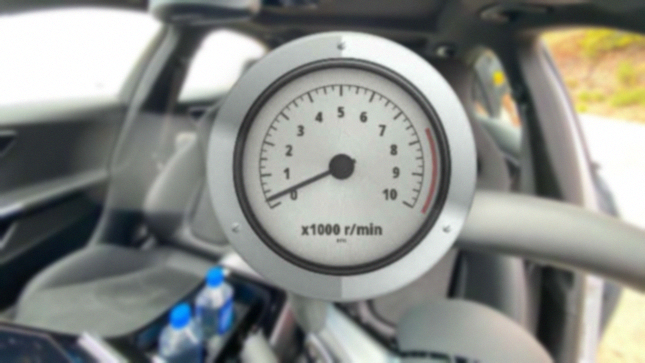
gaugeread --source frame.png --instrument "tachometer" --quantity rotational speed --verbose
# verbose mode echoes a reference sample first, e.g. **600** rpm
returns **250** rpm
